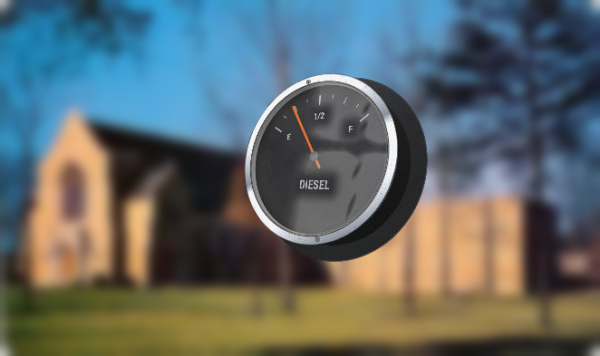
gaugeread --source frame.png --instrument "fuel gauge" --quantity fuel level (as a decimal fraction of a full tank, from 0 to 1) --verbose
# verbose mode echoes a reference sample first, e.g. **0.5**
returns **0.25**
